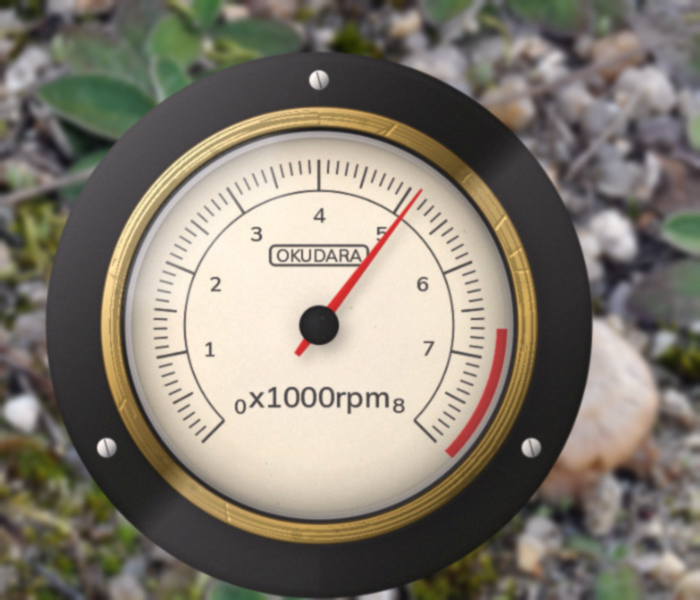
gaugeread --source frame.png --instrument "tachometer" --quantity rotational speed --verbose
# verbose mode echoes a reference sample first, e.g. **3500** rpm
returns **5100** rpm
